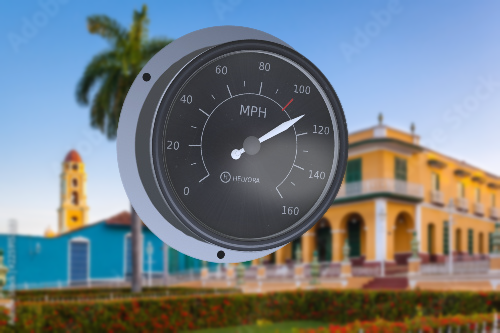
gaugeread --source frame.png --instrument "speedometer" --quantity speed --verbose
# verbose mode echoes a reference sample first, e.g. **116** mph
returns **110** mph
